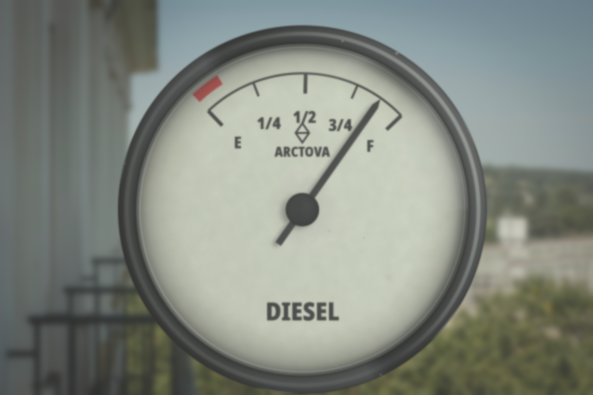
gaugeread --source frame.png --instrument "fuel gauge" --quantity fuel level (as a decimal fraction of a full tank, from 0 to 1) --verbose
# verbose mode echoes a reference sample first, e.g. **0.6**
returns **0.875**
